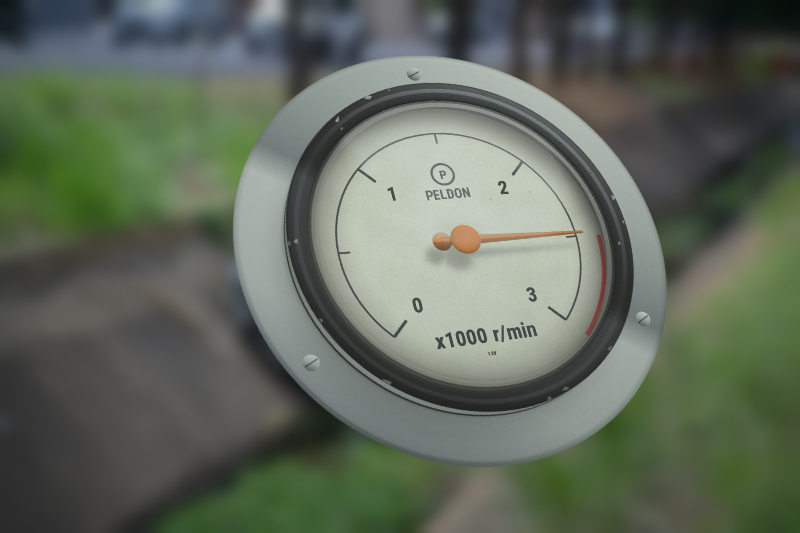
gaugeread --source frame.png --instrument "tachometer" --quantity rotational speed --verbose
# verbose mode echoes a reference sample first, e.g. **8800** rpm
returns **2500** rpm
